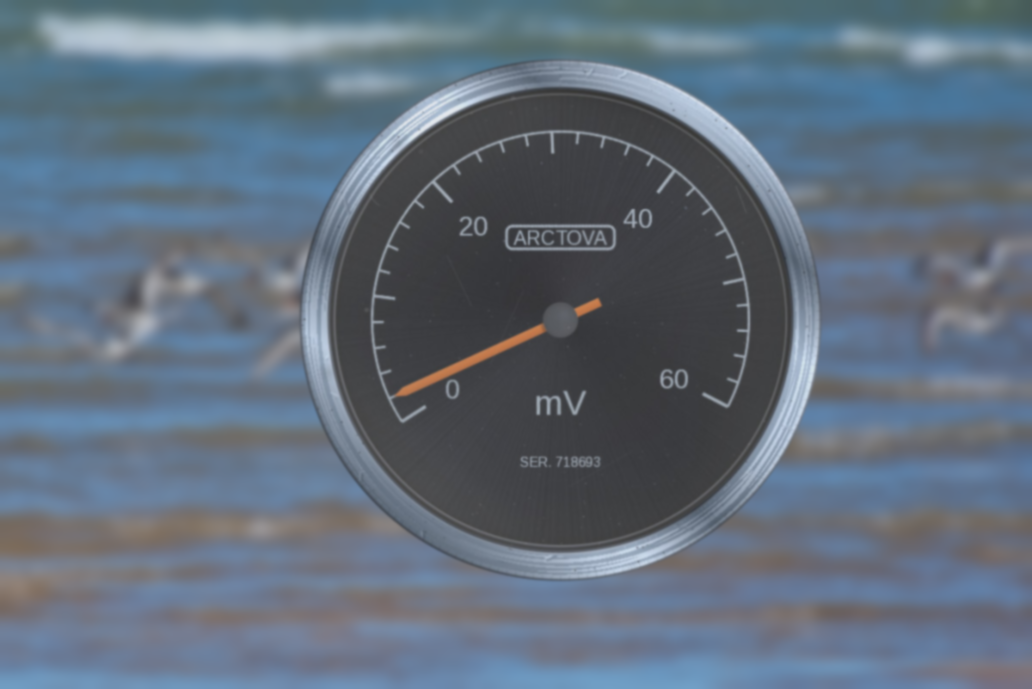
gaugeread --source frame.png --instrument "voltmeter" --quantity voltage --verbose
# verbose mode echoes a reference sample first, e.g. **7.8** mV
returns **2** mV
